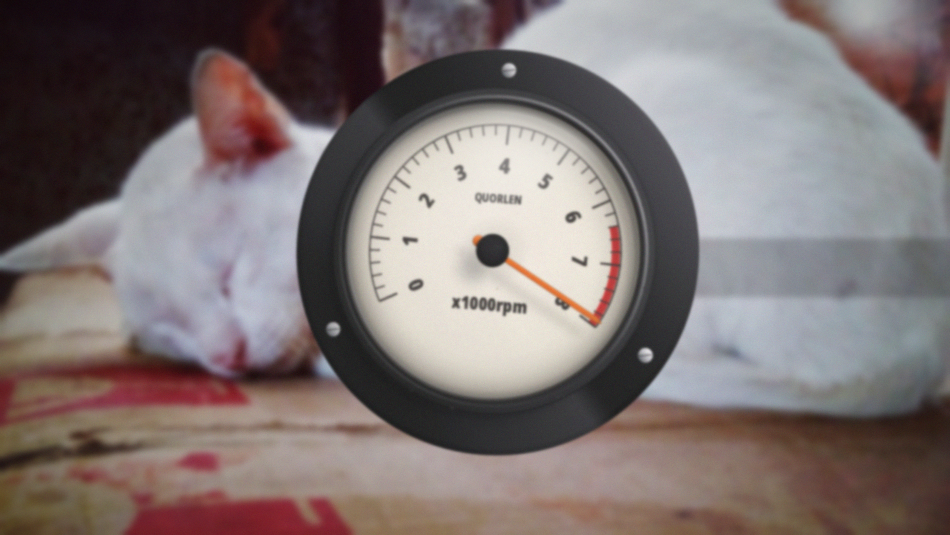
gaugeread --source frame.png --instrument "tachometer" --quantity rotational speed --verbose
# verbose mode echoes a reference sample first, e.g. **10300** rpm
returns **7900** rpm
